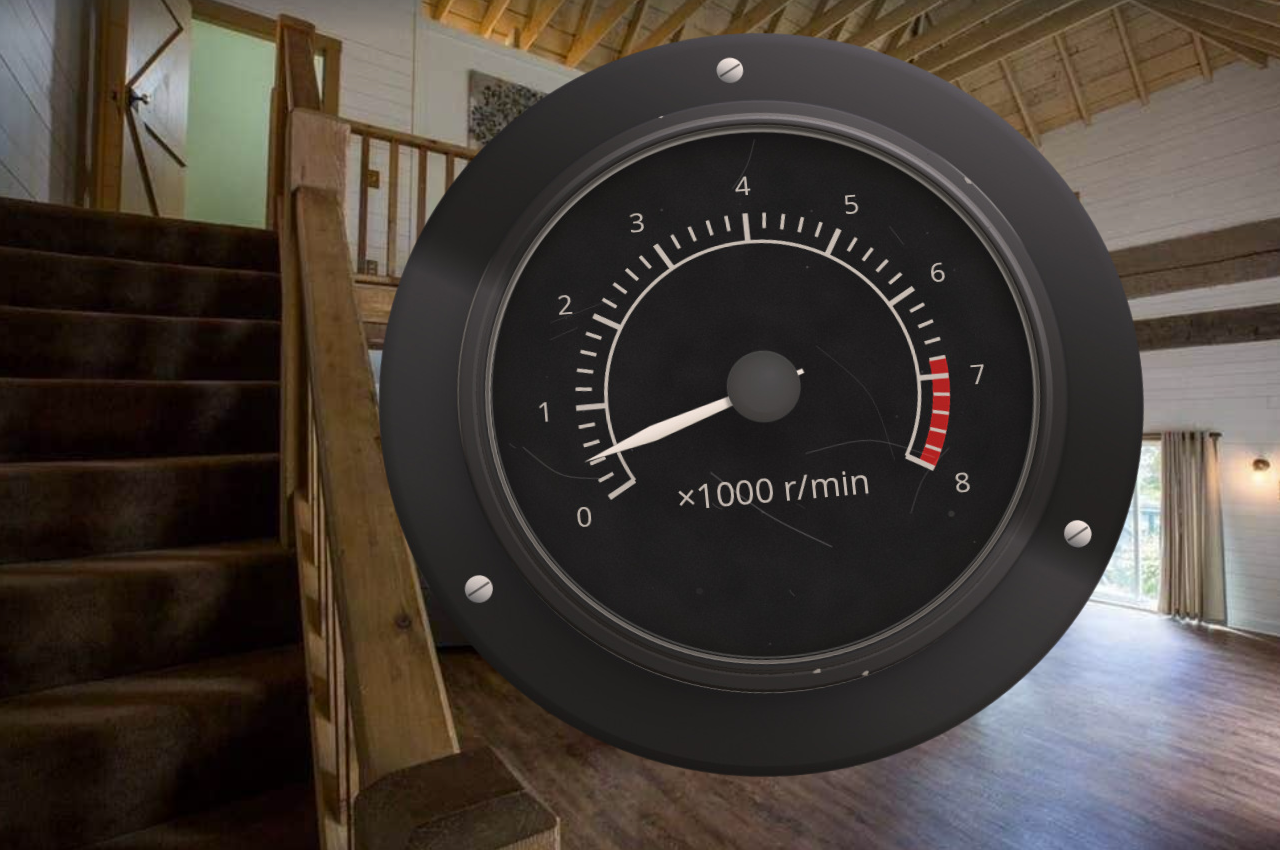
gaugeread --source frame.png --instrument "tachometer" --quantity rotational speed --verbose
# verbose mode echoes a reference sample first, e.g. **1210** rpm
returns **400** rpm
